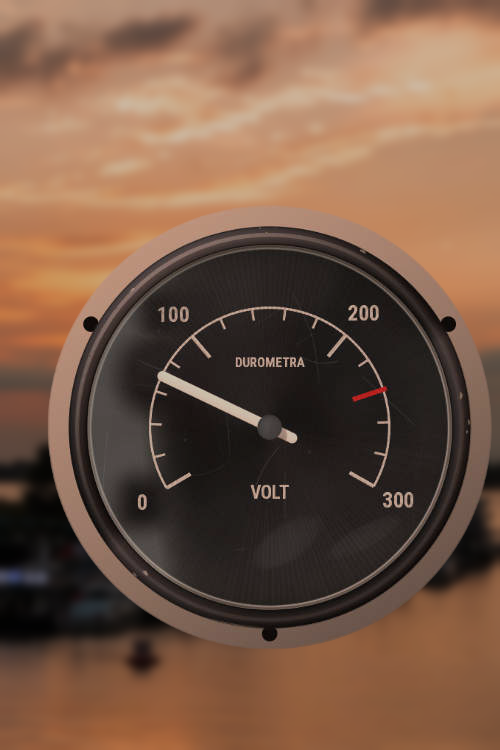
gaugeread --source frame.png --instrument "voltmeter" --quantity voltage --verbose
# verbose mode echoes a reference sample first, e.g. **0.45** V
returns **70** V
